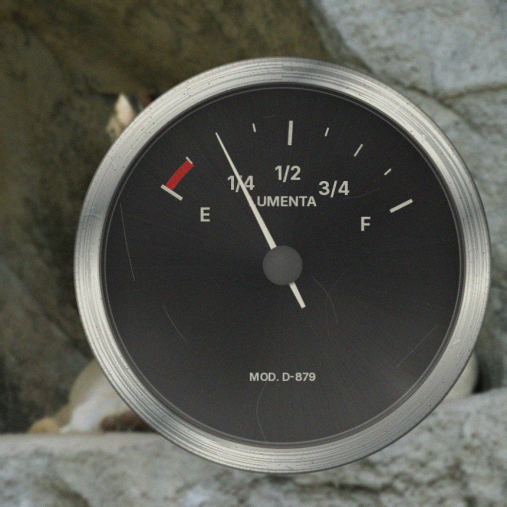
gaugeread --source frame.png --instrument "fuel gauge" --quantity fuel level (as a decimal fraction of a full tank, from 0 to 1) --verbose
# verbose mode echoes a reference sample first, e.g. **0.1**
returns **0.25**
